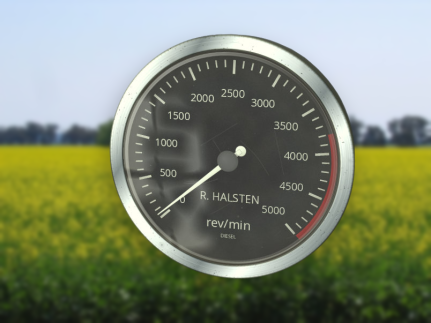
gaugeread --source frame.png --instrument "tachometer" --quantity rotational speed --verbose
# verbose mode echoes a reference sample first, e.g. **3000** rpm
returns **50** rpm
